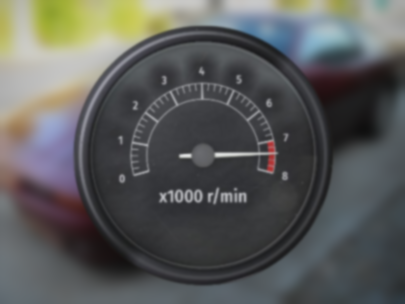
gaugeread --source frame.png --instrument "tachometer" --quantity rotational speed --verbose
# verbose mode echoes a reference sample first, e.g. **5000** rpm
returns **7400** rpm
